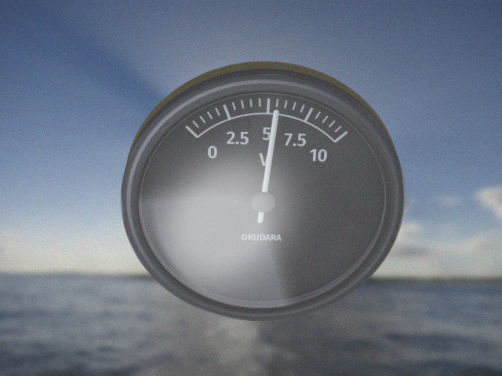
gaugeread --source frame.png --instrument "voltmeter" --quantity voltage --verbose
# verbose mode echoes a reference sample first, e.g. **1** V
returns **5.5** V
